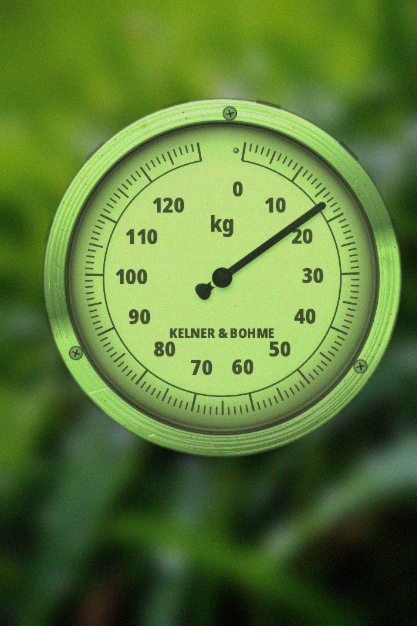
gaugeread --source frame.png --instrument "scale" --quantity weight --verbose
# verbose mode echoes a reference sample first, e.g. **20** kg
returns **17** kg
